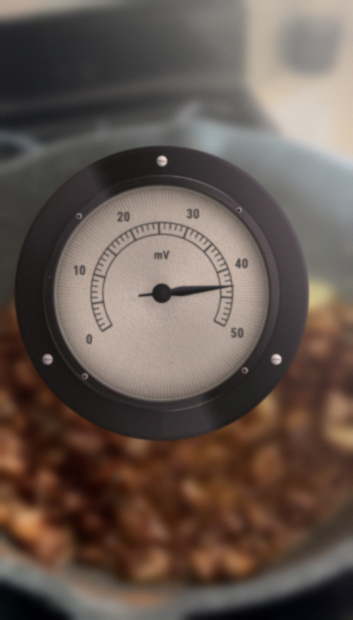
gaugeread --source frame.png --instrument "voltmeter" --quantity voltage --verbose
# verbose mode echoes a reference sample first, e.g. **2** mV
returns **43** mV
